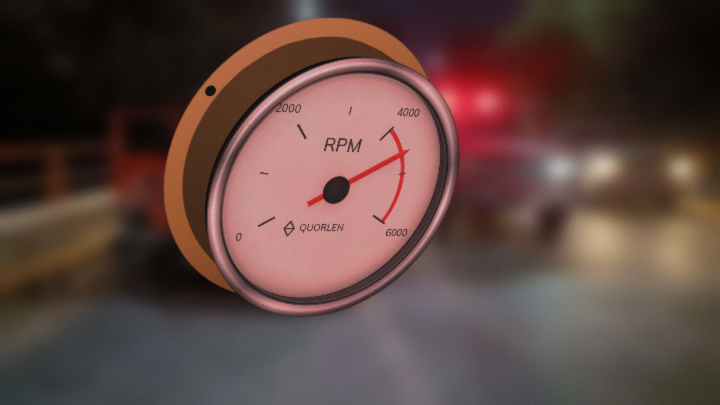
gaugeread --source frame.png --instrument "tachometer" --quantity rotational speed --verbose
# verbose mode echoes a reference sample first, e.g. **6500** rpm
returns **4500** rpm
